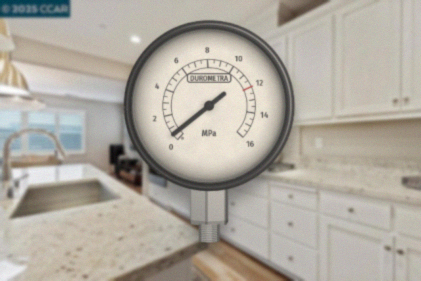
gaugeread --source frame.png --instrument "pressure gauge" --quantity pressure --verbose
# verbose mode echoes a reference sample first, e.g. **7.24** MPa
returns **0.5** MPa
